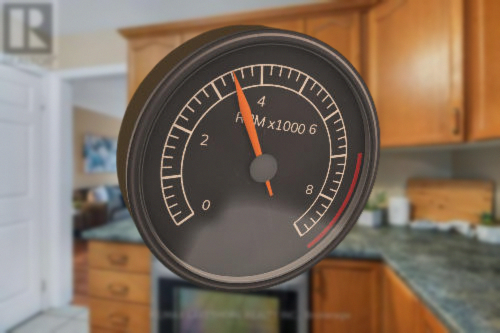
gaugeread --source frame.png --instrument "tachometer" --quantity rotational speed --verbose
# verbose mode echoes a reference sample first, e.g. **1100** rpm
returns **3400** rpm
